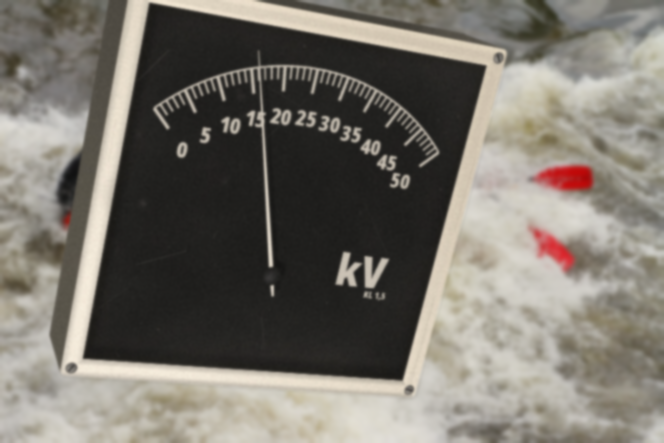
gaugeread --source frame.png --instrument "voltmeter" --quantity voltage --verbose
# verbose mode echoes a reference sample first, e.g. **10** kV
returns **16** kV
